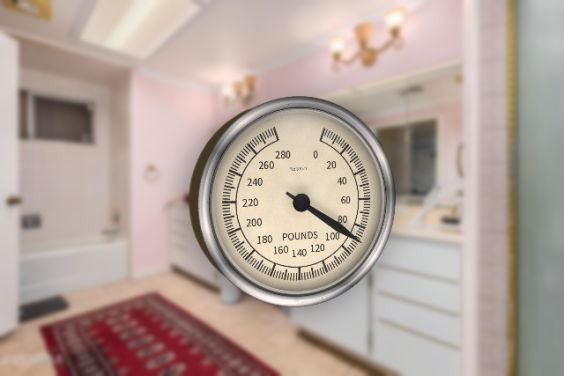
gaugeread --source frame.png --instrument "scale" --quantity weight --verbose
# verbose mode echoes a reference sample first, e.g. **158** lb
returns **90** lb
